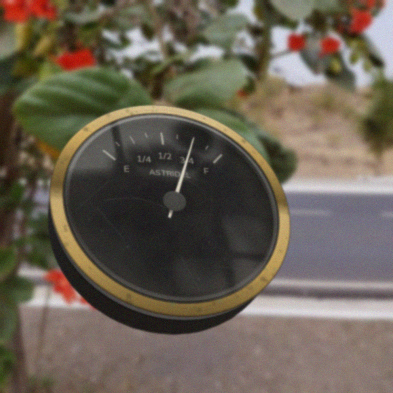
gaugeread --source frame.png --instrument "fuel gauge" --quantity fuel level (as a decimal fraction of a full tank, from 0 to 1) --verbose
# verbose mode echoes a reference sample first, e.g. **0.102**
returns **0.75**
